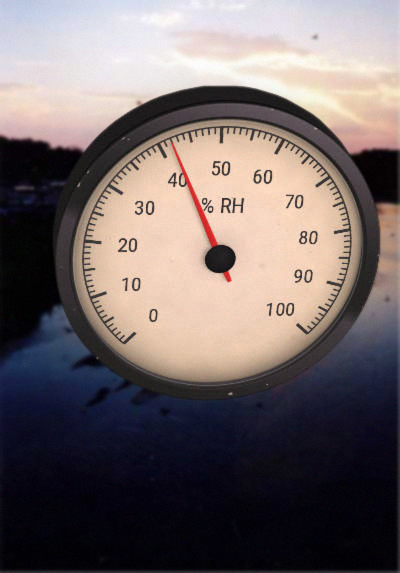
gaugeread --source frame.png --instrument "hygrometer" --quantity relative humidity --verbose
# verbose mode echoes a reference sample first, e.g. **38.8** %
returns **42** %
